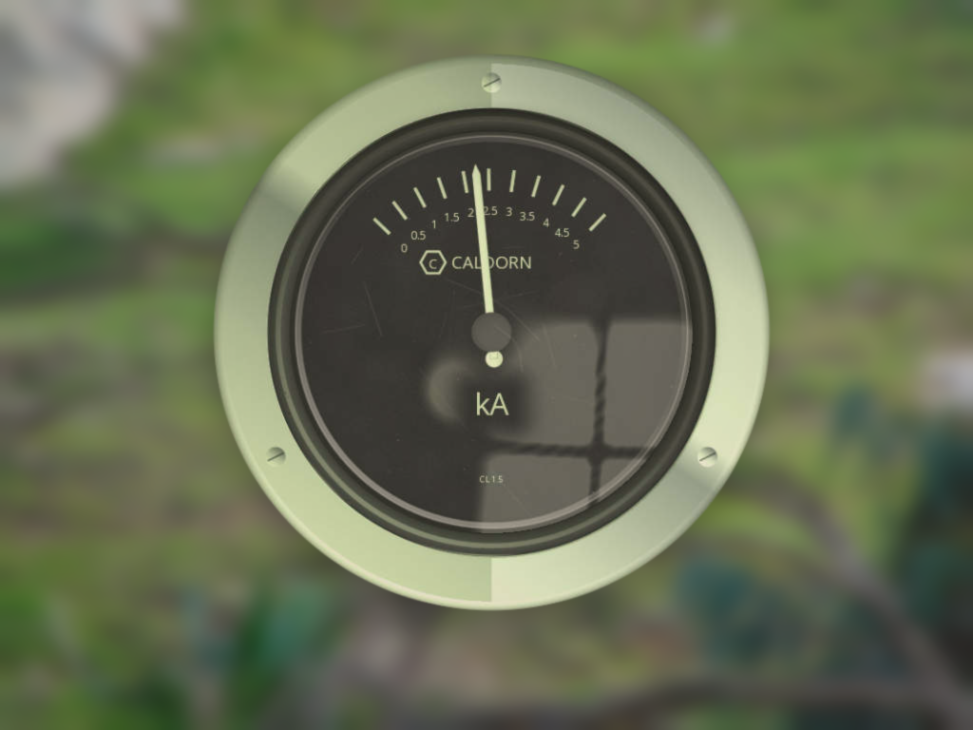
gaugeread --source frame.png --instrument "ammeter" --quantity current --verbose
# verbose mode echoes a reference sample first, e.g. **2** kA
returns **2.25** kA
